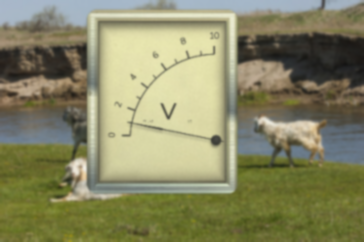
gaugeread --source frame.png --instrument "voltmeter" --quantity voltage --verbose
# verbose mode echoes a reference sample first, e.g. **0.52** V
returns **1** V
